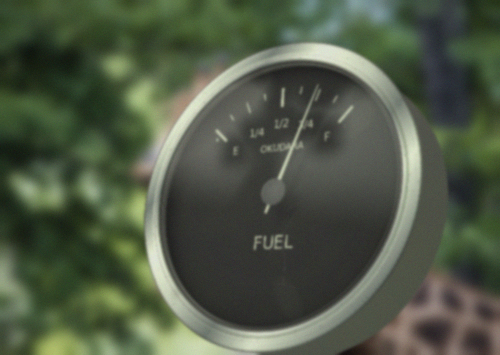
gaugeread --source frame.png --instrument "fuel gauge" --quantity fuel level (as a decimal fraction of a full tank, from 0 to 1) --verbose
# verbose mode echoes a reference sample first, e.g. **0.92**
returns **0.75**
